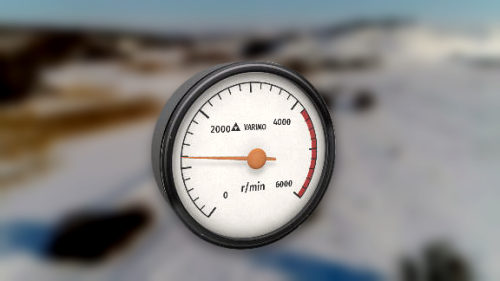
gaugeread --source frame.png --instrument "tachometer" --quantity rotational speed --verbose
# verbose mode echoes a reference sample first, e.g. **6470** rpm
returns **1200** rpm
